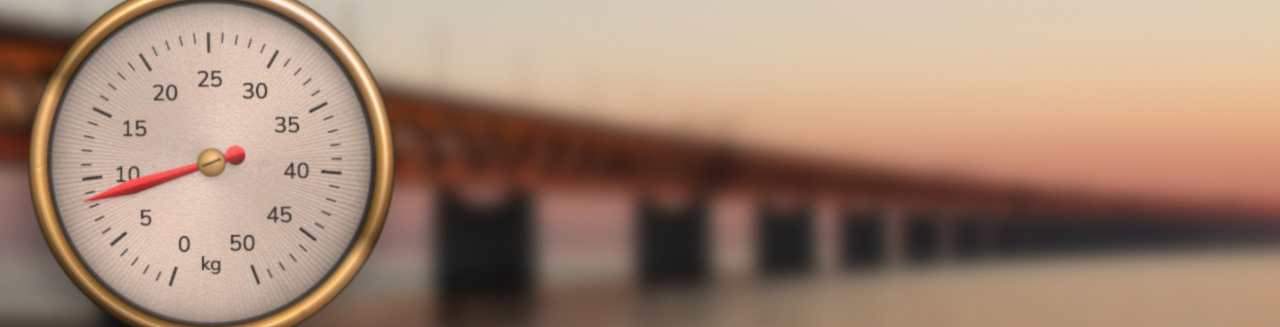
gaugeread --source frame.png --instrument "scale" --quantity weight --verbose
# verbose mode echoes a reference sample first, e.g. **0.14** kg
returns **8.5** kg
